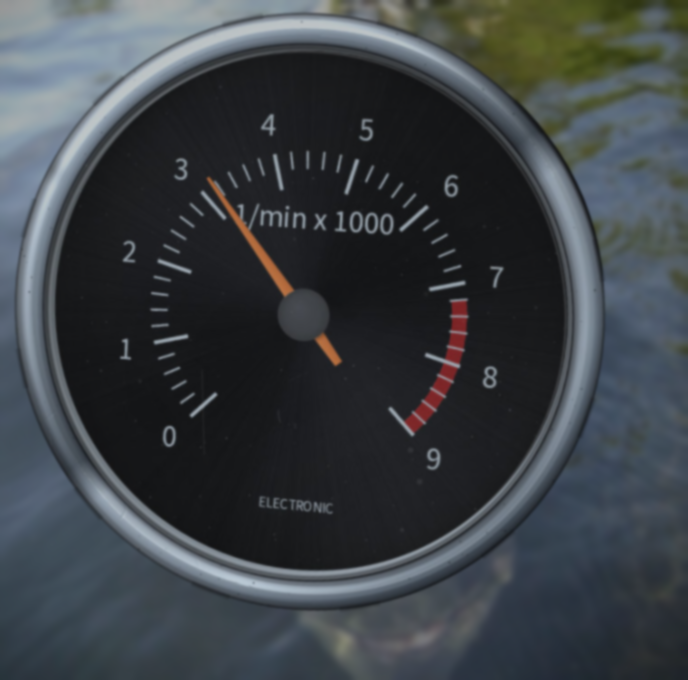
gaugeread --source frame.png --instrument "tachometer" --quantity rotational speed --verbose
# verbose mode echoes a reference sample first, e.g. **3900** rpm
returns **3200** rpm
